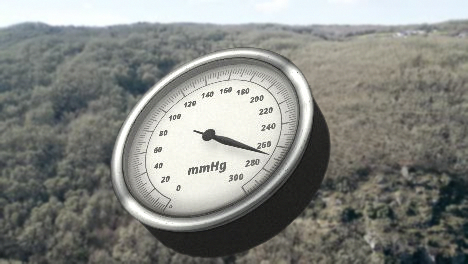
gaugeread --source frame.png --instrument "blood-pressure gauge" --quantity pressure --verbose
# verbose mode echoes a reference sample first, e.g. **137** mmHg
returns **270** mmHg
